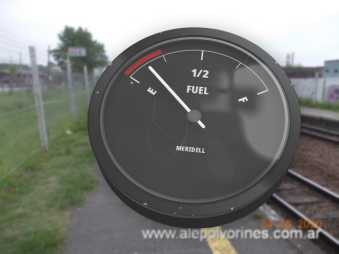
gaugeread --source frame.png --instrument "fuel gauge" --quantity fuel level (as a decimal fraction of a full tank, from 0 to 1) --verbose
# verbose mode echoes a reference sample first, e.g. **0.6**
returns **0.125**
